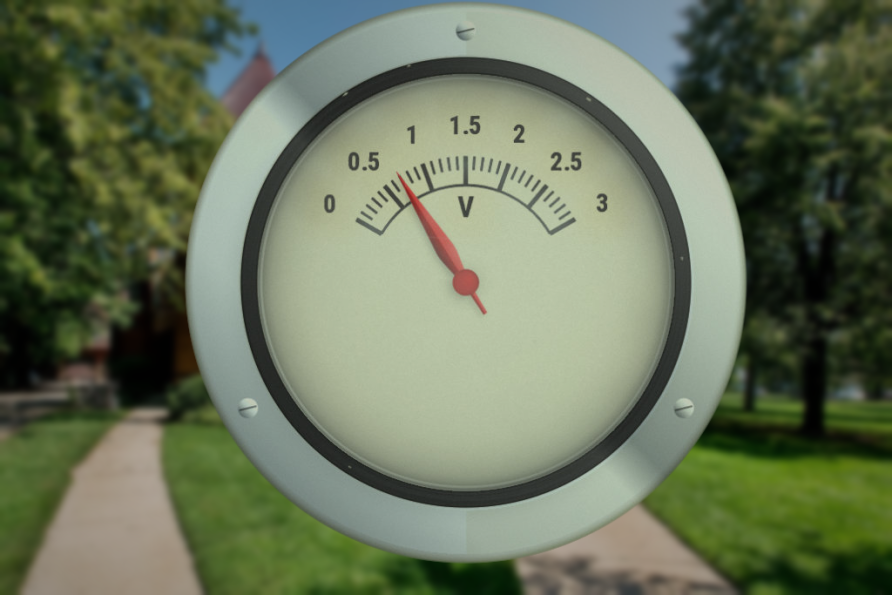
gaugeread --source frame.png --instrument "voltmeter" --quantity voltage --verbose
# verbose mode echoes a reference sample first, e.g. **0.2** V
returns **0.7** V
